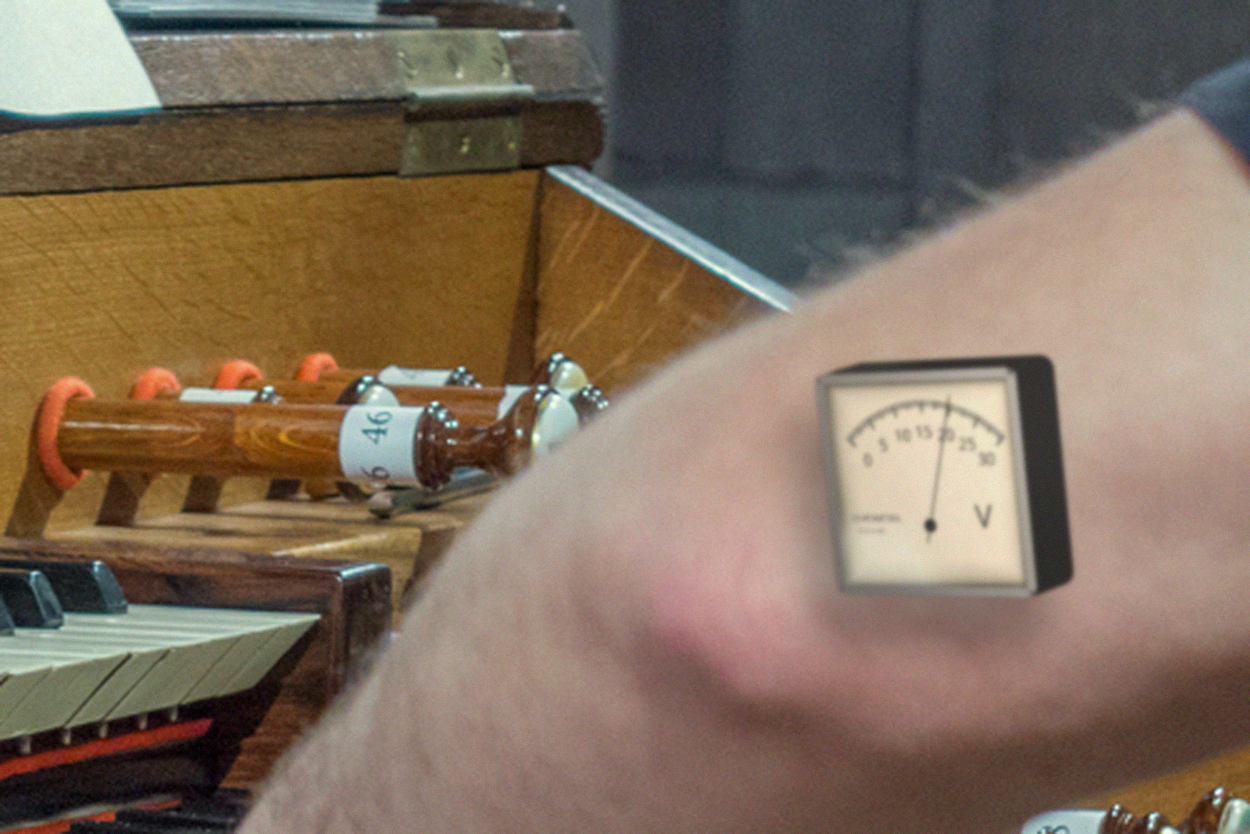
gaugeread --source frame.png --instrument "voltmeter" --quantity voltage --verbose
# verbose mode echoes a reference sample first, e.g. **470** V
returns **20** V
